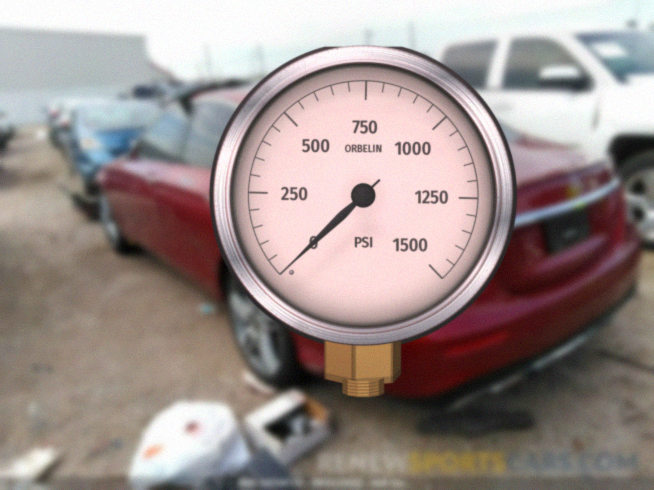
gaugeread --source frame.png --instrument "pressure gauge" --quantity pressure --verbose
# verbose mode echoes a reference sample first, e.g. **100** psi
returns **0** psi
